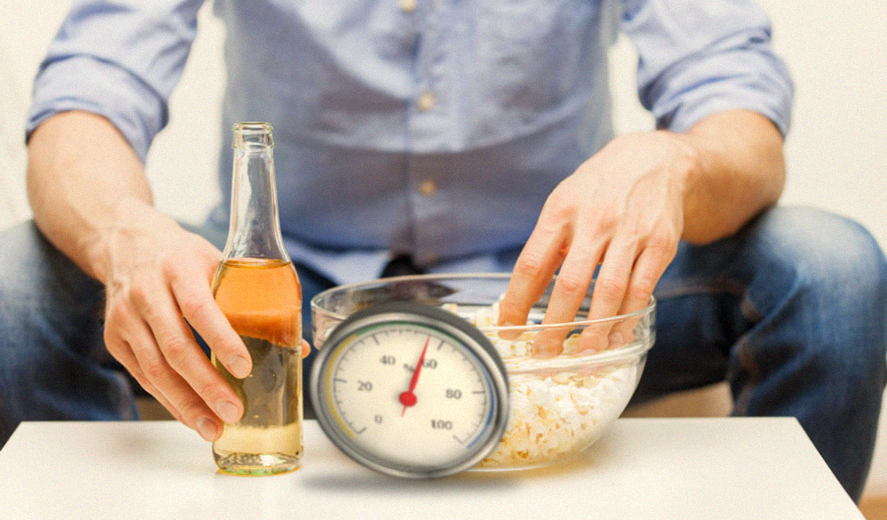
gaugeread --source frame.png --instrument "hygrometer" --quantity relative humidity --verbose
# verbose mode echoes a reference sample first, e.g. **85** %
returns **56** %
